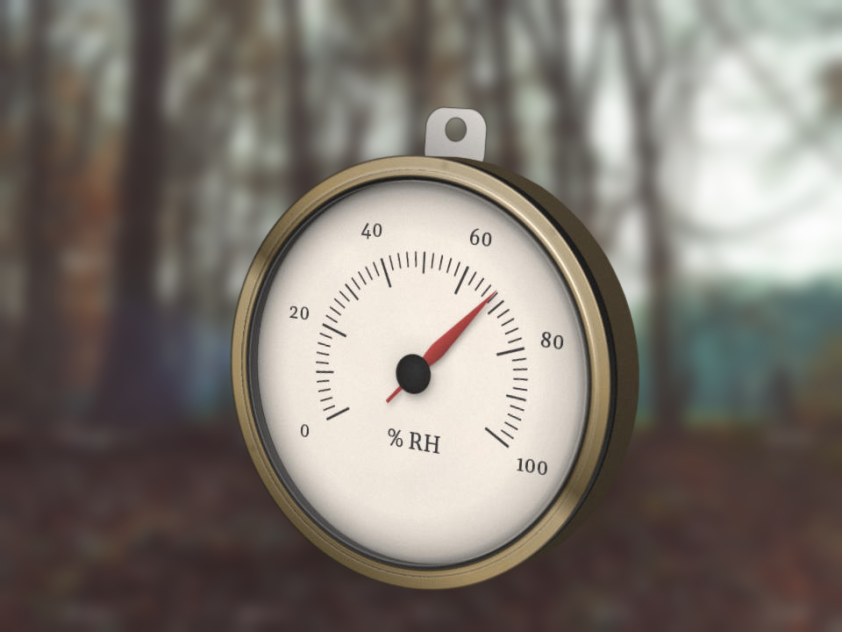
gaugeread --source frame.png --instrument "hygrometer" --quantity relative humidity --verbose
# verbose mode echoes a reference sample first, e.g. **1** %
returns **68** %
